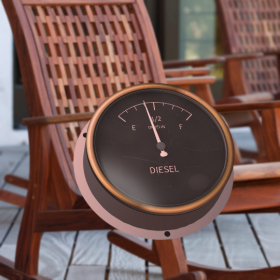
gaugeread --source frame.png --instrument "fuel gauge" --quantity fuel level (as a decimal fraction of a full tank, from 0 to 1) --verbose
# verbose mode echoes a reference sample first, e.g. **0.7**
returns **0.375**
